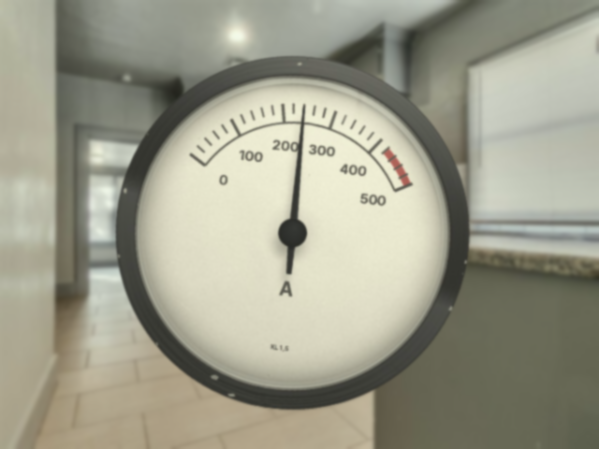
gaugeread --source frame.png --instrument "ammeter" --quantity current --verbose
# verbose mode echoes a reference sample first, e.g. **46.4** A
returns **240** A
